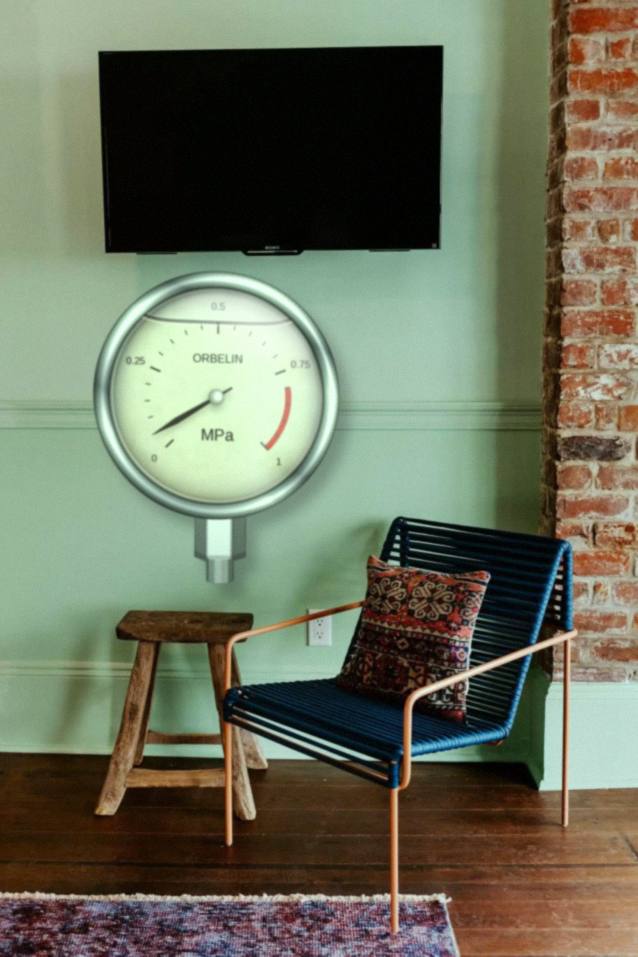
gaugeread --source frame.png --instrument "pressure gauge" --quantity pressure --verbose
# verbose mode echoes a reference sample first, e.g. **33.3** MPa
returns **0.05** MPa
